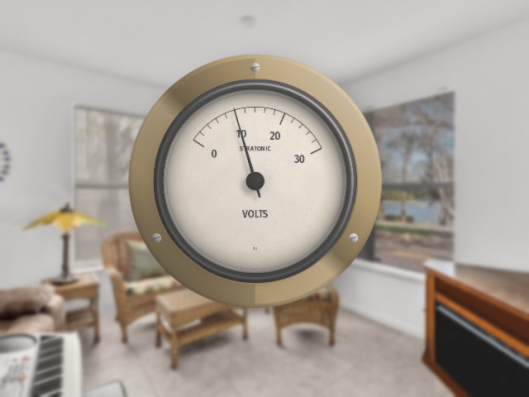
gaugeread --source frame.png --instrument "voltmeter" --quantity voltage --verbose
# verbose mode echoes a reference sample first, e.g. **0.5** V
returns **10** V
